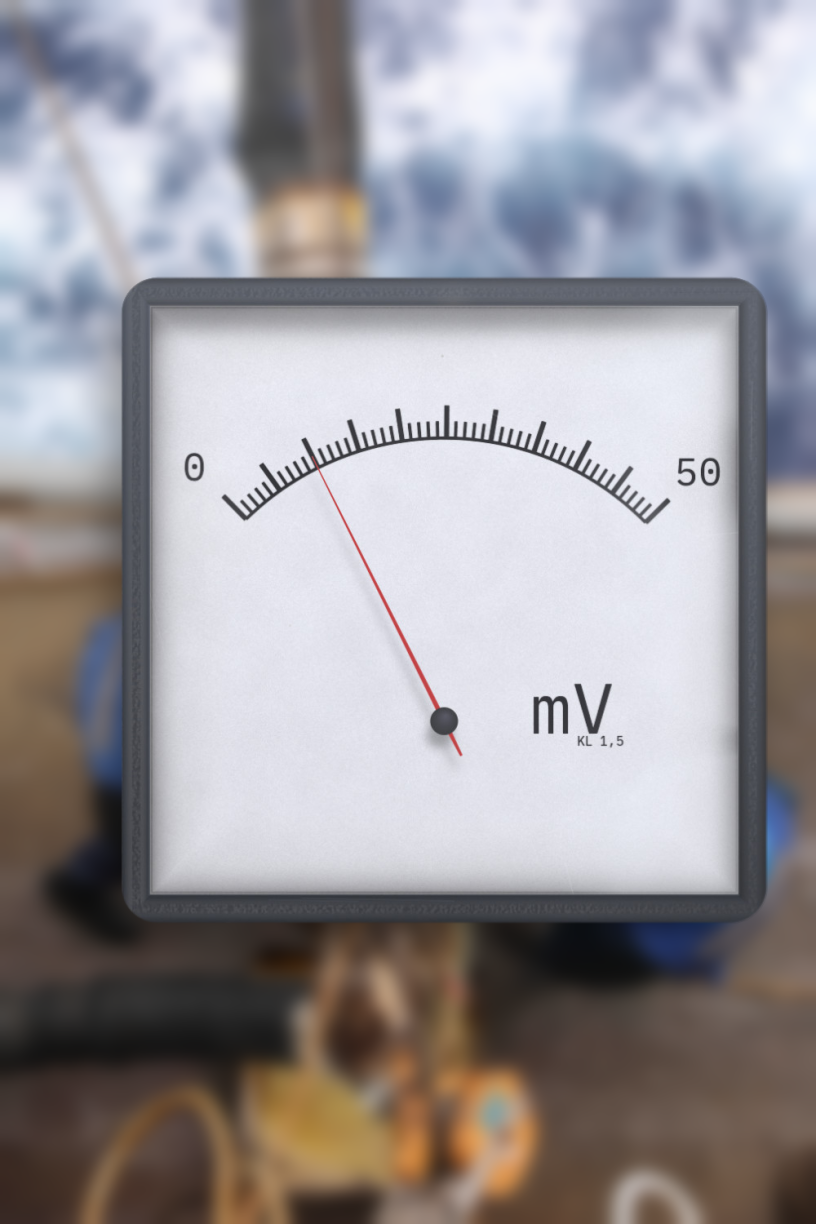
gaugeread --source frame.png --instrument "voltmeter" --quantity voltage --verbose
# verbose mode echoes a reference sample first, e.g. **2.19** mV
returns **10** mV
